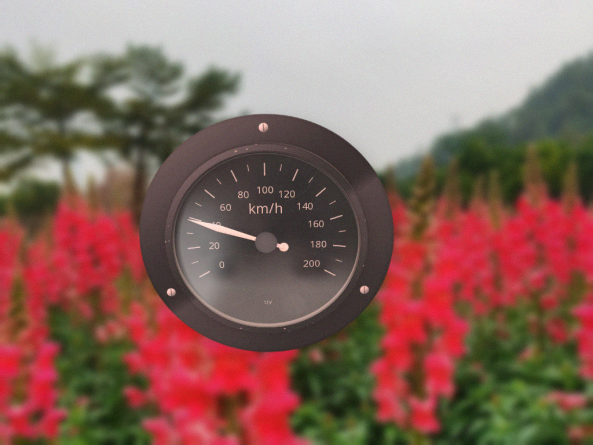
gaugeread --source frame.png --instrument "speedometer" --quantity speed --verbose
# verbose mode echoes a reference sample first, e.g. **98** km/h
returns **40** km/h
